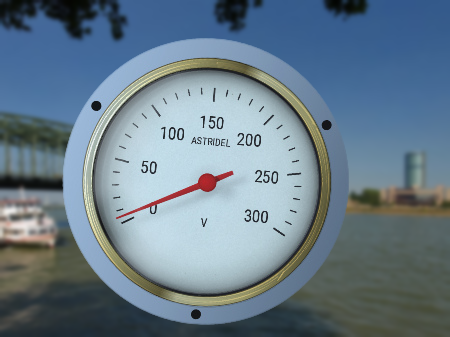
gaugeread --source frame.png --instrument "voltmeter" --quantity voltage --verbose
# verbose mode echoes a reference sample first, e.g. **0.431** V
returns **5** V
